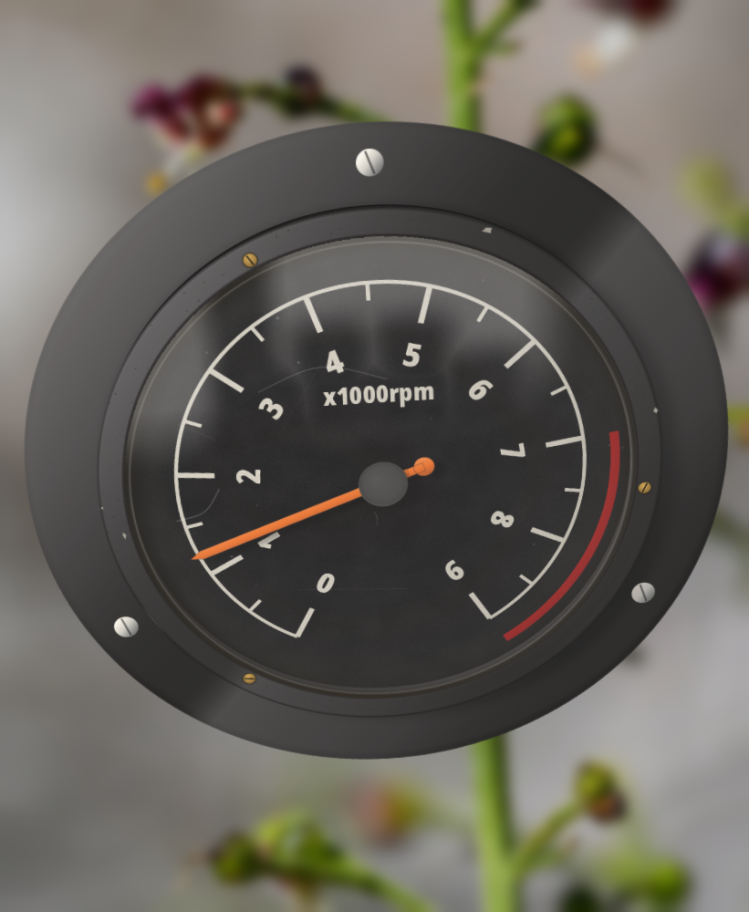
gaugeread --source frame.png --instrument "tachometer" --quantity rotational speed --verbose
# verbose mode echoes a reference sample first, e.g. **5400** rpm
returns **1250** rpm
